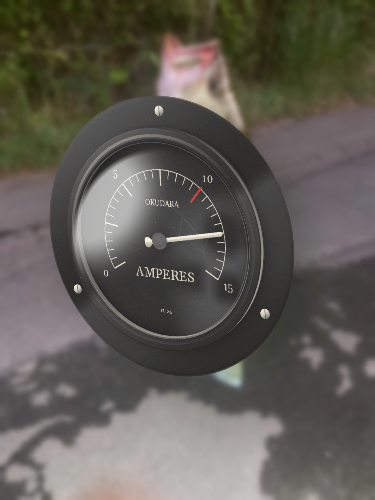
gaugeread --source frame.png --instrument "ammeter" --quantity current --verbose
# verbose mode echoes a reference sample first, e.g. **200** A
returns **12.5** A
